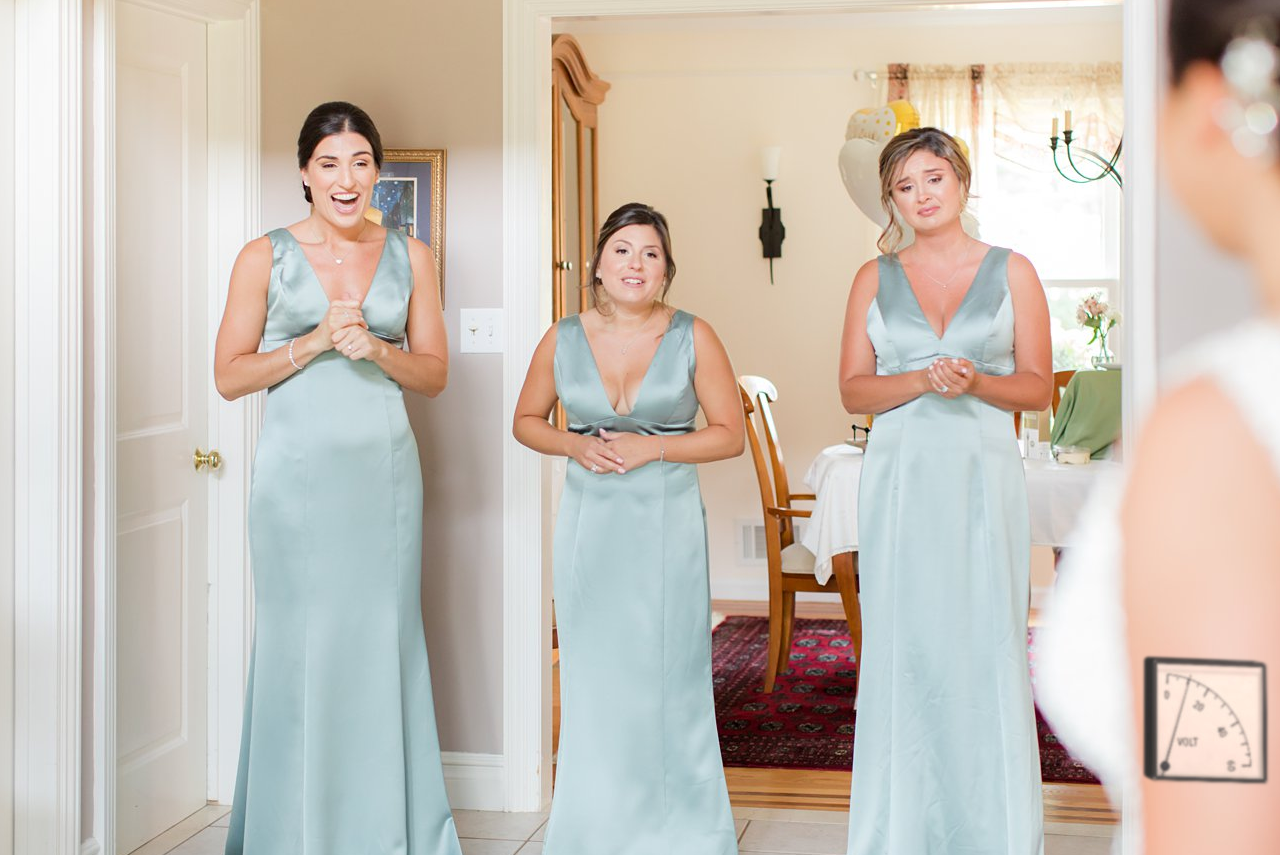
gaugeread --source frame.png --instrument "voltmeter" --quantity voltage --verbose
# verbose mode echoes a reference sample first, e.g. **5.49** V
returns **10** V
